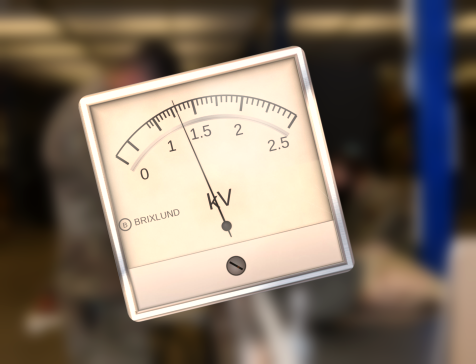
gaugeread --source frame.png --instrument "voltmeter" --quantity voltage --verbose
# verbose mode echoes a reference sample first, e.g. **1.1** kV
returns **1.3** kV
